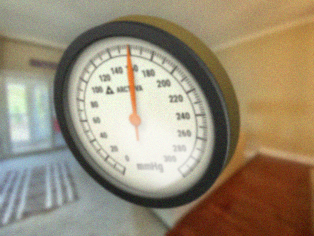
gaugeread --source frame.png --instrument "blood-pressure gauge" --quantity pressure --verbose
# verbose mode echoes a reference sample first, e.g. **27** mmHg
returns **160** mmHg
